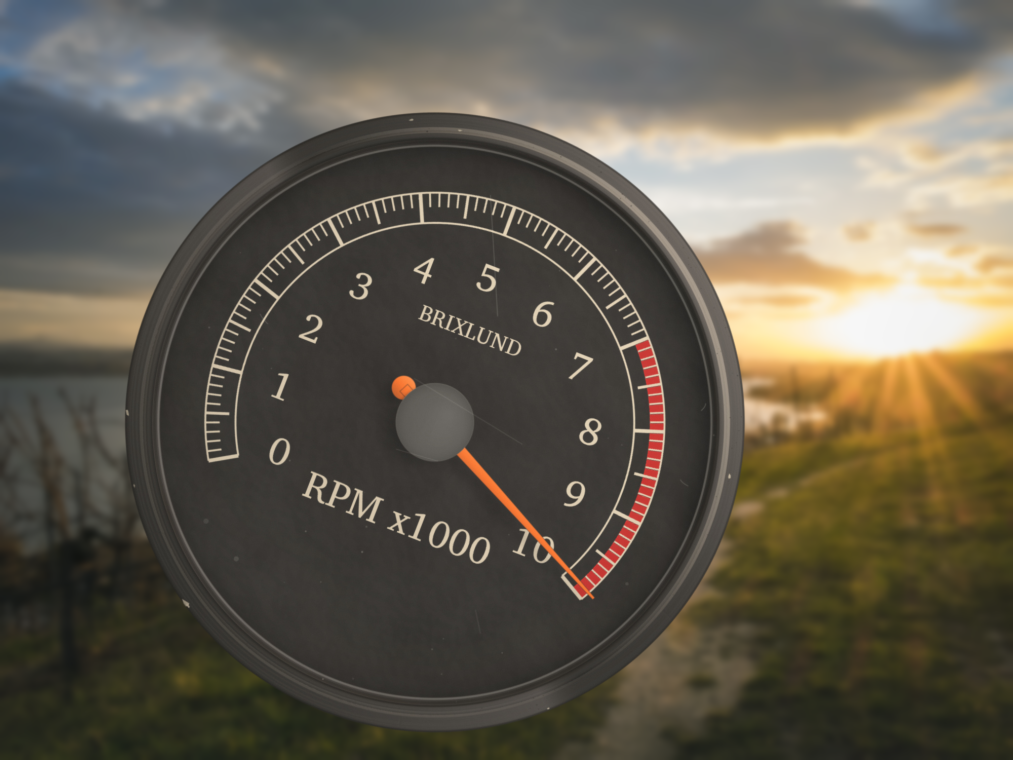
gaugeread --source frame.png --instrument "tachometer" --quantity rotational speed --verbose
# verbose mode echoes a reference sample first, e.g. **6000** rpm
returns **9900** rpm
